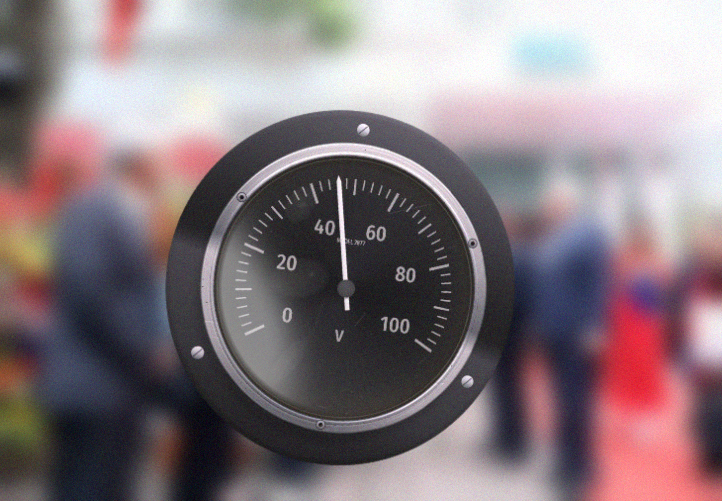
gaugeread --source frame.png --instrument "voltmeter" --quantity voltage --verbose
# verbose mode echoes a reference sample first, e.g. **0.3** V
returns **46** V
